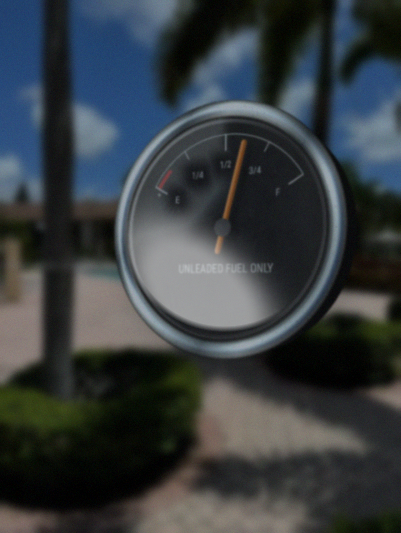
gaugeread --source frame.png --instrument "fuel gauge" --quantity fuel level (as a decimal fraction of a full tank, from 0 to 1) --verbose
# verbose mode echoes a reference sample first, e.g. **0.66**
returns **0.625**
